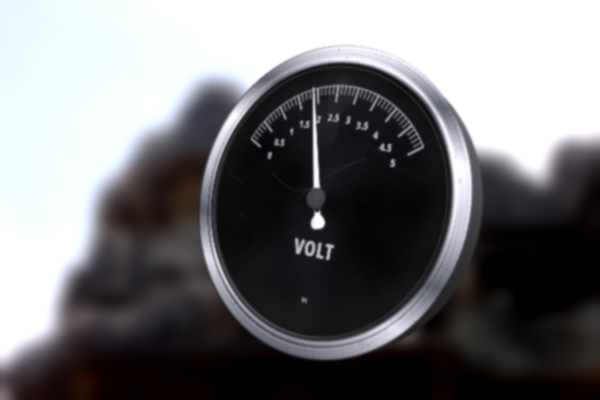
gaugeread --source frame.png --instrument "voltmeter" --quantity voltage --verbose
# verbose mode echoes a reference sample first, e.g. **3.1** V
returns **2** V
